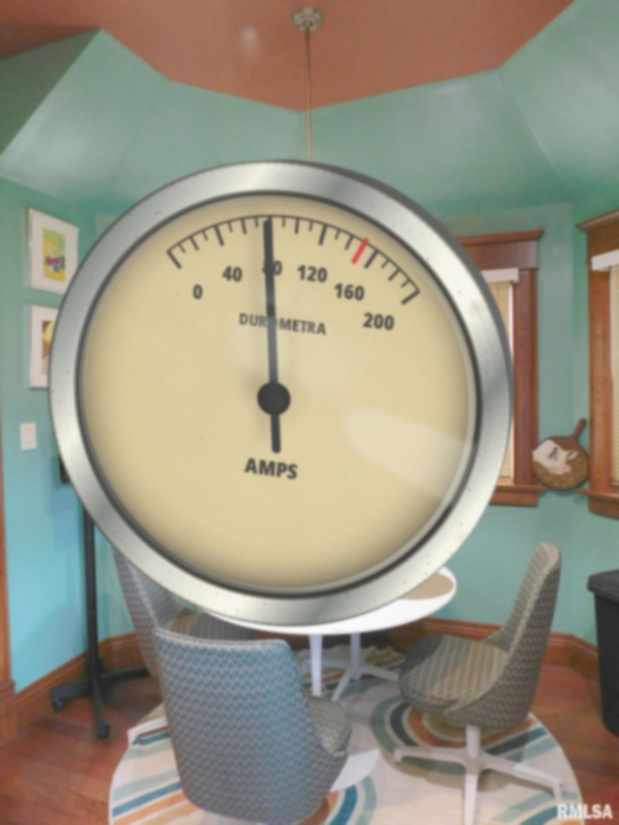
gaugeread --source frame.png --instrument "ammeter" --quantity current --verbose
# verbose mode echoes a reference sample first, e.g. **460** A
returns **80** A
